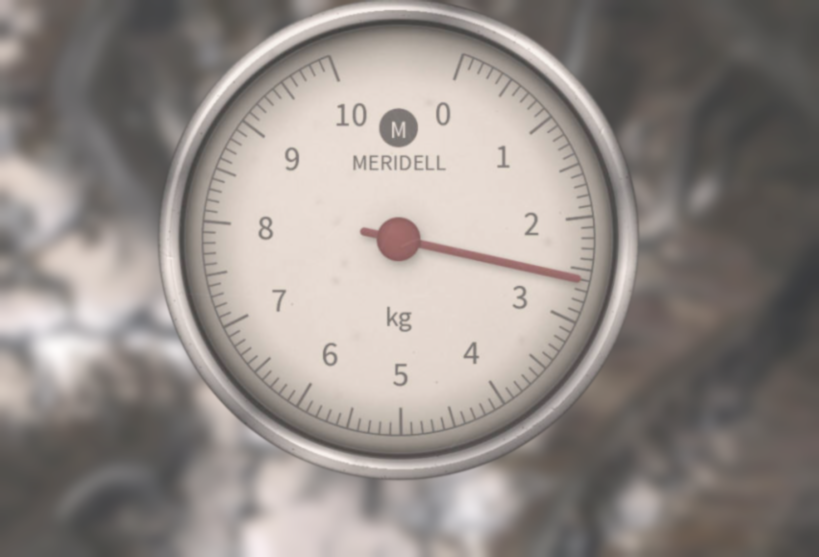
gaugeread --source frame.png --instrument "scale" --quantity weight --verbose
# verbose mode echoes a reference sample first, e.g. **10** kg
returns **2.6** kg
